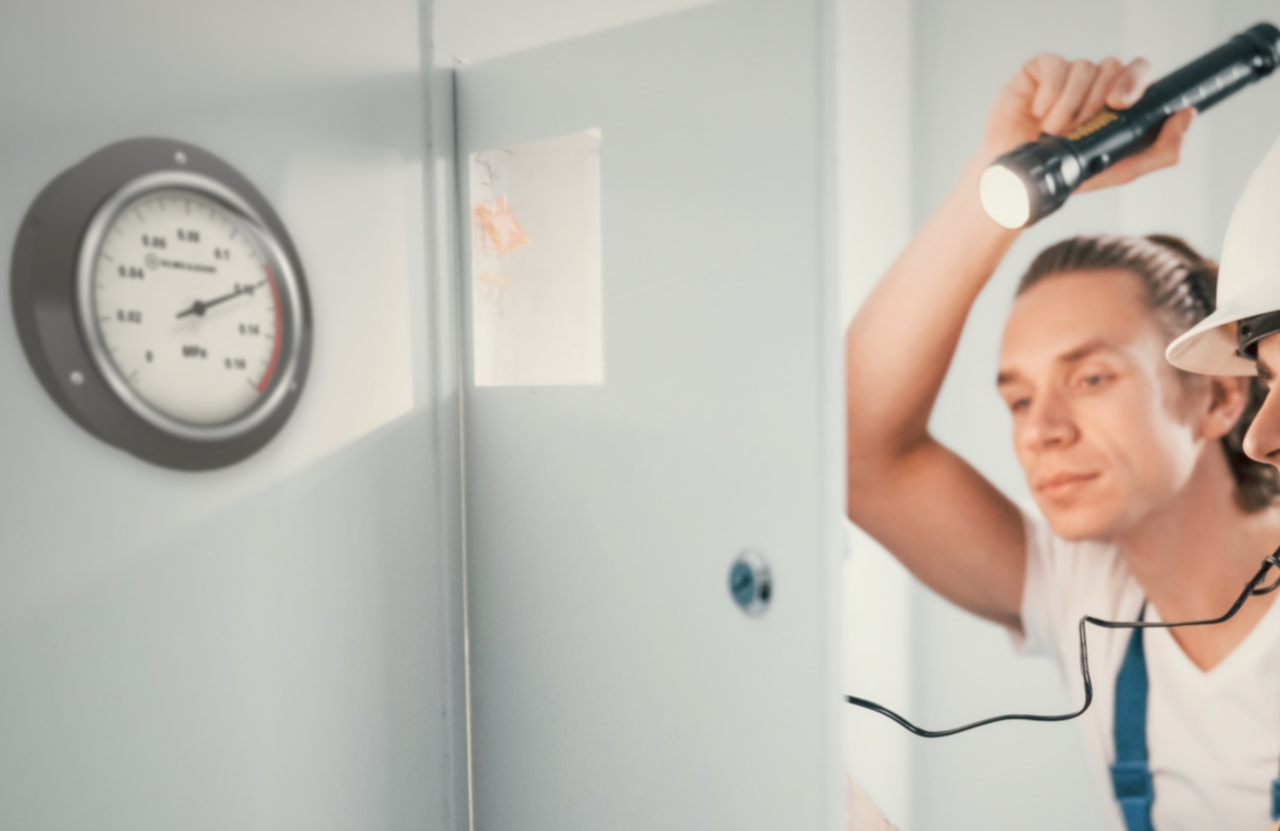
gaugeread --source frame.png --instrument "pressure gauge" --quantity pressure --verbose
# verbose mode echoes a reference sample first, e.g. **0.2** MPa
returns **0.12** MPa
